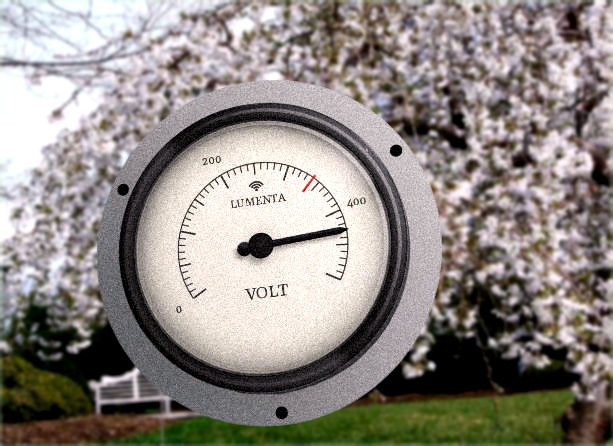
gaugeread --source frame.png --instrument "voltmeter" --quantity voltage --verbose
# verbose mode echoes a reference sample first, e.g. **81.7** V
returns **430** V
